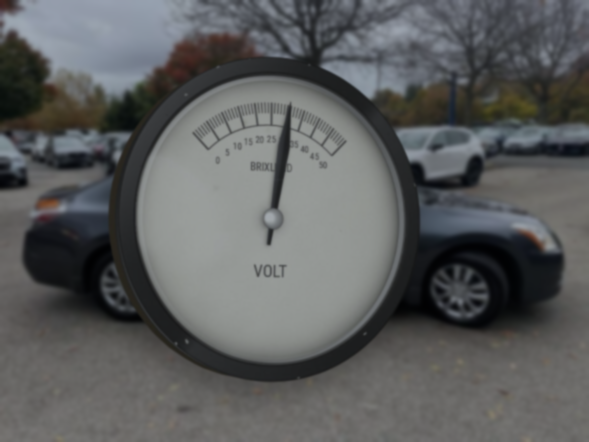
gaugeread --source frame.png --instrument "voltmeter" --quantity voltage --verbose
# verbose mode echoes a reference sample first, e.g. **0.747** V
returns **30** V
